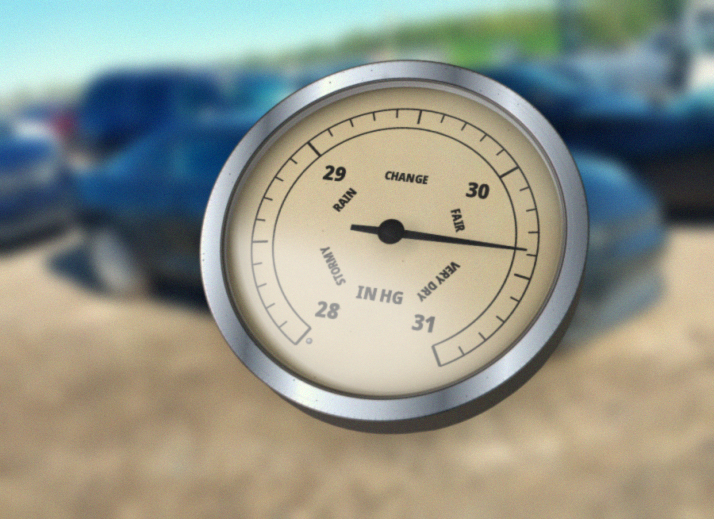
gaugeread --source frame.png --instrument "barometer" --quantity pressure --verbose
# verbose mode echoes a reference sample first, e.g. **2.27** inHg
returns **30.4** inHg
